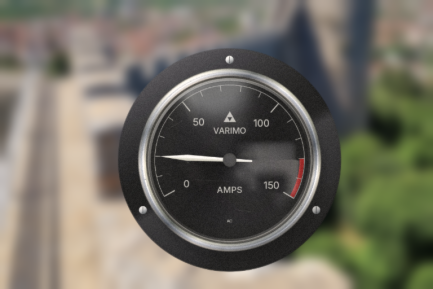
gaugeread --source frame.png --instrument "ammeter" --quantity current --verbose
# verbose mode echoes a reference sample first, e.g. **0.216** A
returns **20** A
